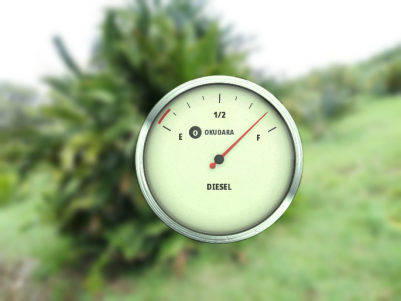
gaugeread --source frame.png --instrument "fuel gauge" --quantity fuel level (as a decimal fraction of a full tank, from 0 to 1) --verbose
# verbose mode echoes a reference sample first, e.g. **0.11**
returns **0.875**
